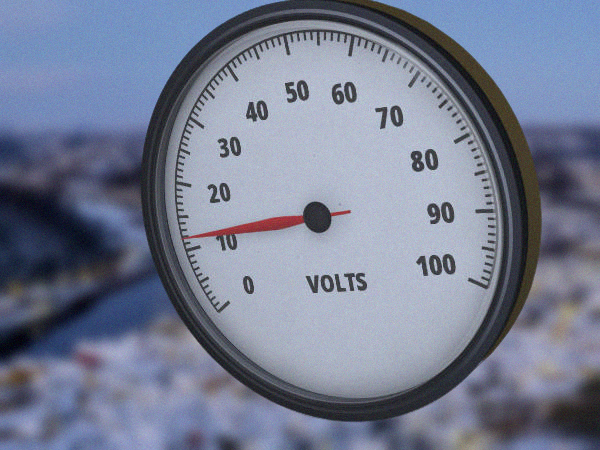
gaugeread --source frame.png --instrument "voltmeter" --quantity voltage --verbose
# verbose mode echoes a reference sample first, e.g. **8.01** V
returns **12** V
